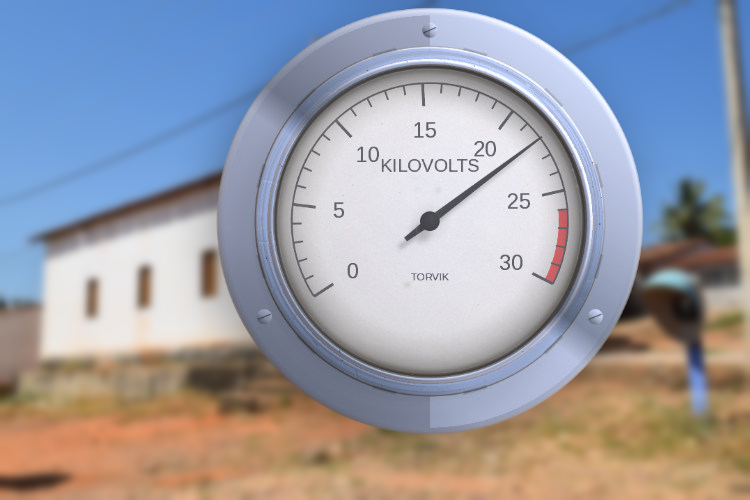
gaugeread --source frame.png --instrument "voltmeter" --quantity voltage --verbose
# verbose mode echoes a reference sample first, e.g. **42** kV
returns **22** kV
